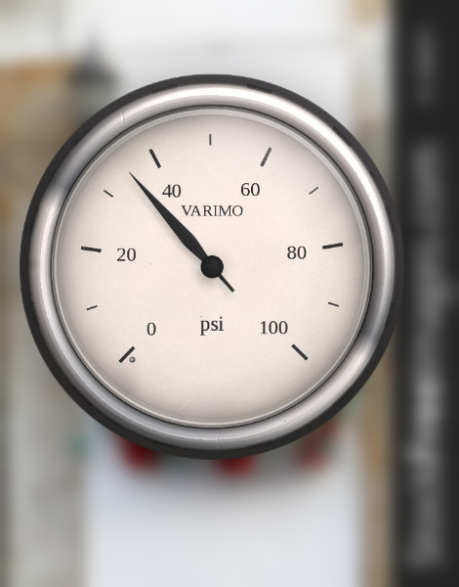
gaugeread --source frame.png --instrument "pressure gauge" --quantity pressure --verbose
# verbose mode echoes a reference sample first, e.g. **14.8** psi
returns **35** psi
